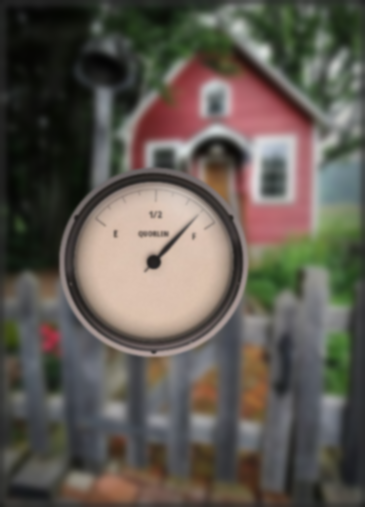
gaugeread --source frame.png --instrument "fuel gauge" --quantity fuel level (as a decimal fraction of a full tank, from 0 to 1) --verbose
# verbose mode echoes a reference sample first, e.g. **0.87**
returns **0.875**
